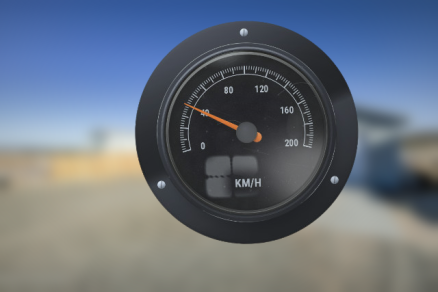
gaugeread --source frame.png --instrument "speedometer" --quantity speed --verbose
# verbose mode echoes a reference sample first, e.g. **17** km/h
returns **40** km/h
